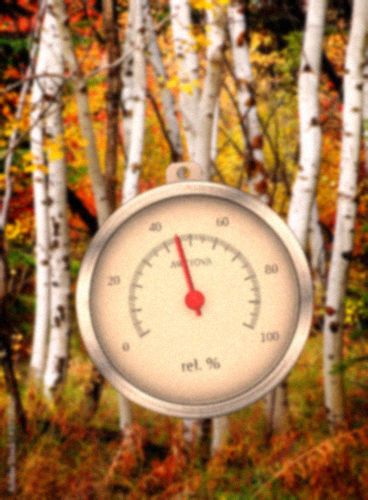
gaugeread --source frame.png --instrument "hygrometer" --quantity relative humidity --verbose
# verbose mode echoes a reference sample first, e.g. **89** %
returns **45** %
